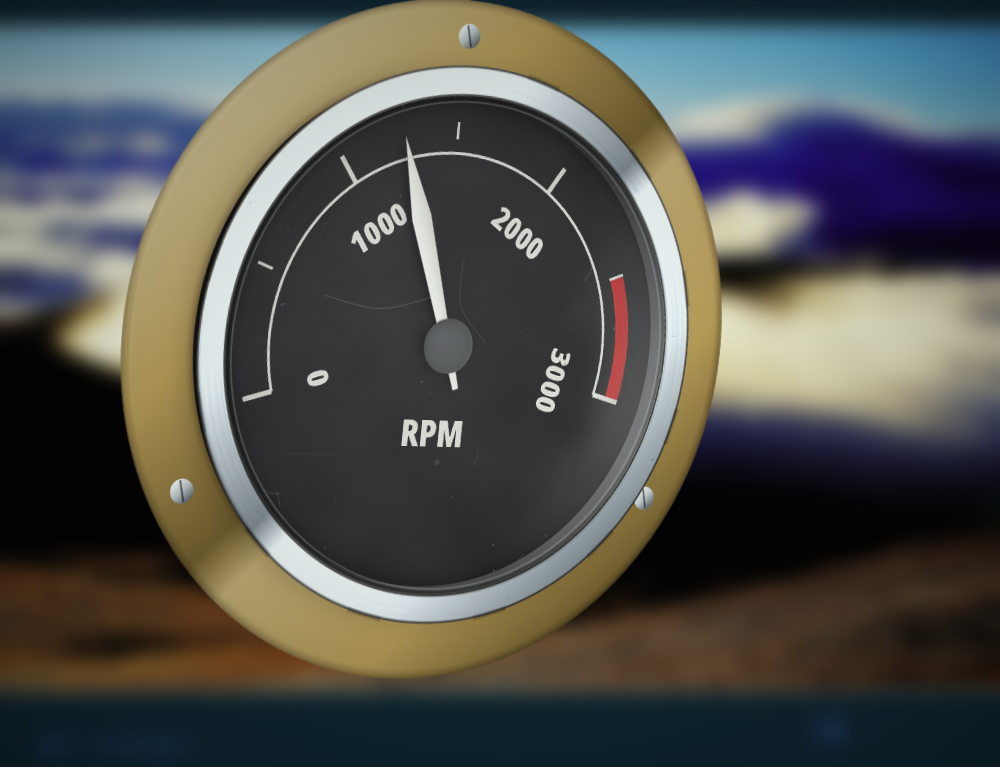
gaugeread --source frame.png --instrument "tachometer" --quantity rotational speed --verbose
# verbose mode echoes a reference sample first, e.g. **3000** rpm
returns **1250** rpm
